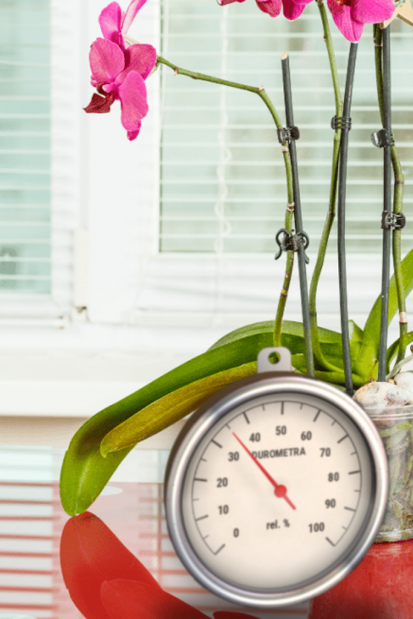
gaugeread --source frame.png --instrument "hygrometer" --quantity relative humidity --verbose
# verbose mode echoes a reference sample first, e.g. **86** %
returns **35** %
